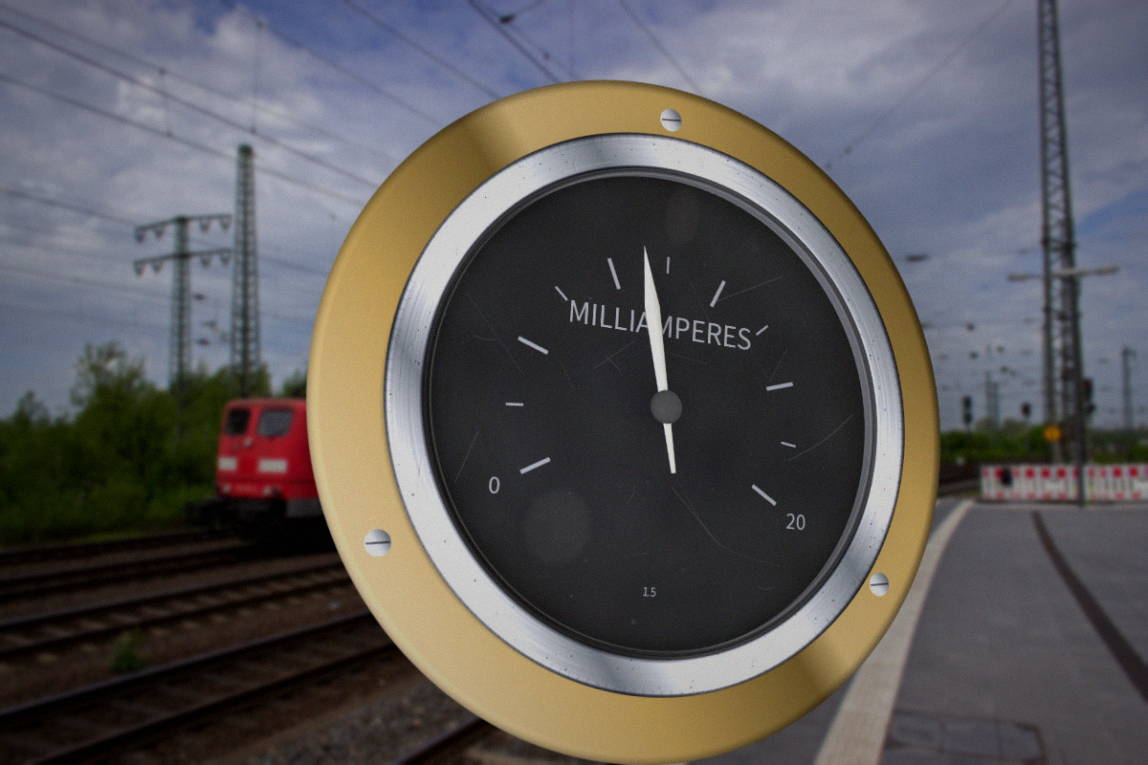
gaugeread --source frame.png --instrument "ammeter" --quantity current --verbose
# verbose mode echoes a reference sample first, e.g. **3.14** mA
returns **9** mA
